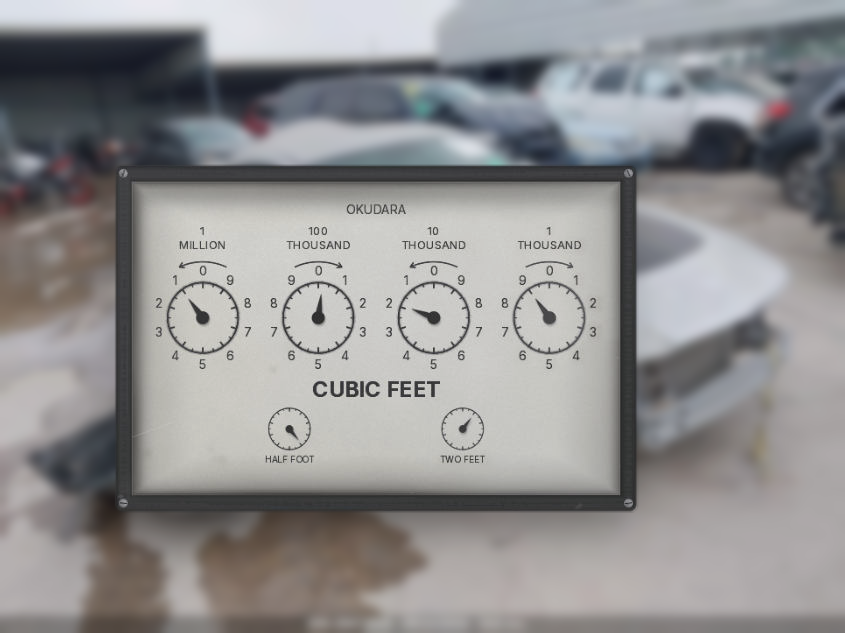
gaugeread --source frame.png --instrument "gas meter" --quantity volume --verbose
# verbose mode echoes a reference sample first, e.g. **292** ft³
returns **101900** ft³
